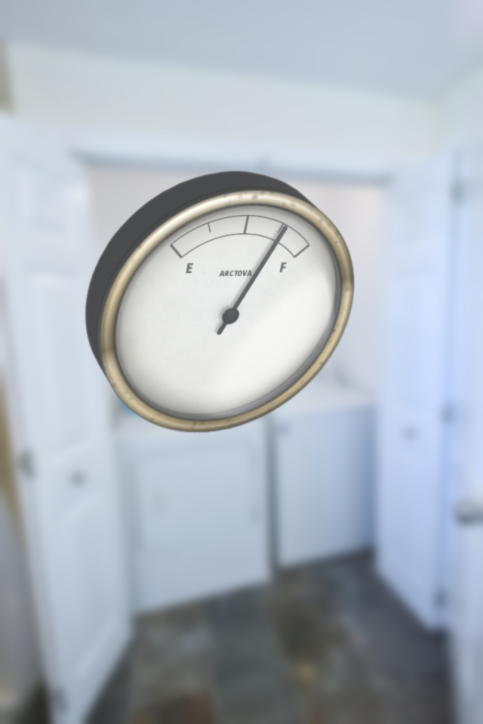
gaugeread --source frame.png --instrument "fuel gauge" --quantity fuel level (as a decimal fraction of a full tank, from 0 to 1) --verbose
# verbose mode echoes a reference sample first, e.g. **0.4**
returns **0.75**
